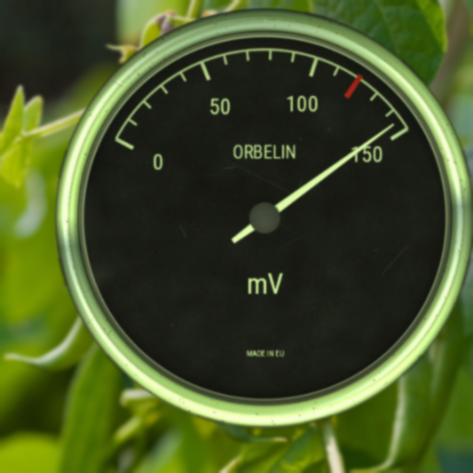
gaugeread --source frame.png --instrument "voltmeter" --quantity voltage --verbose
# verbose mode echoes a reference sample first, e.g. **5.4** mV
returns **145** mV
